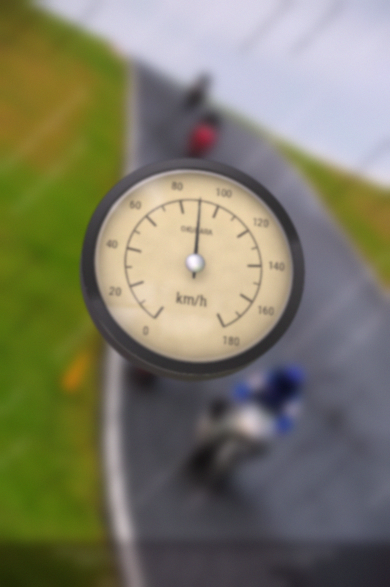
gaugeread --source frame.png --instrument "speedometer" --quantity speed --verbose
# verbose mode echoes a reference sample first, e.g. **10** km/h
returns **90** km/h
